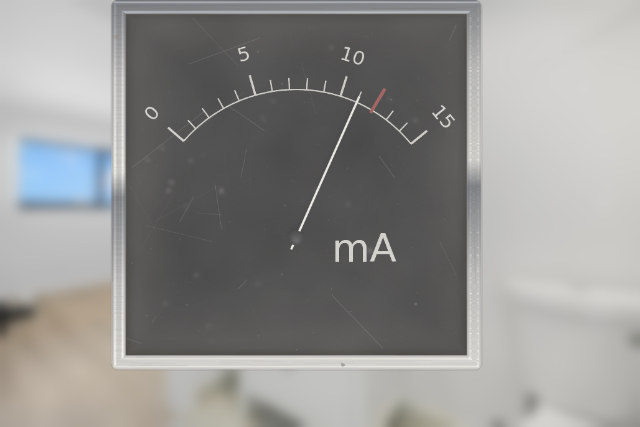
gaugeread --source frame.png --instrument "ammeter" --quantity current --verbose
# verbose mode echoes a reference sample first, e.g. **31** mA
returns **11** mA
